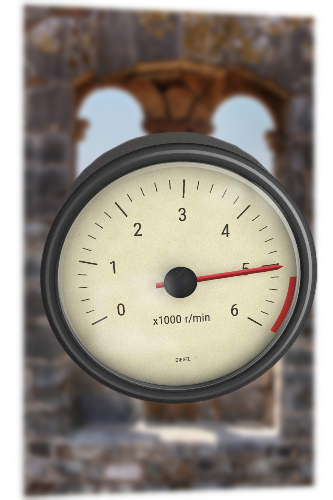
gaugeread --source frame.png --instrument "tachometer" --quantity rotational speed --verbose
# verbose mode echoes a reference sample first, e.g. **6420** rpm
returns **5000** rpm
